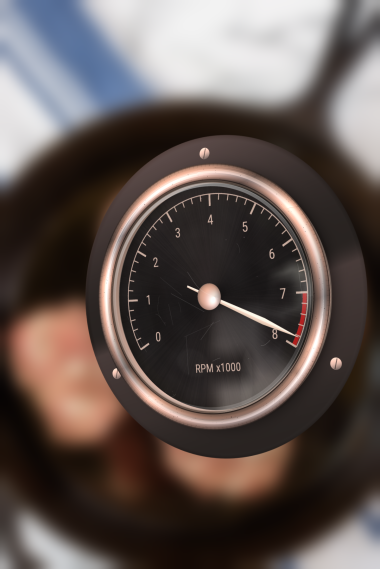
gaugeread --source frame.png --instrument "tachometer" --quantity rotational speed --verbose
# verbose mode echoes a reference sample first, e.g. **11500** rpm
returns **7800** rpm
